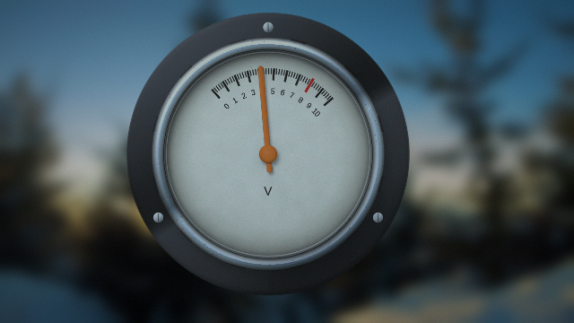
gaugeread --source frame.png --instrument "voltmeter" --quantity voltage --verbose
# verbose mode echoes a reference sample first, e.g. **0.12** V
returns **4** V
